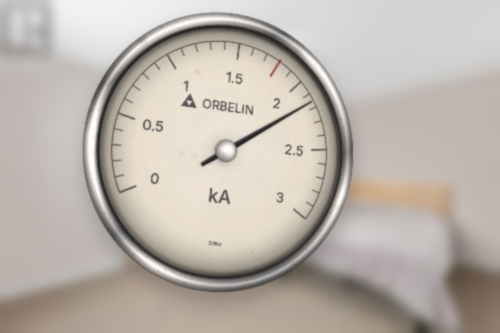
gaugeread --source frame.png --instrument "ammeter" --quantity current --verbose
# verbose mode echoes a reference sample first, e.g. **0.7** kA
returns **2.15** kA
